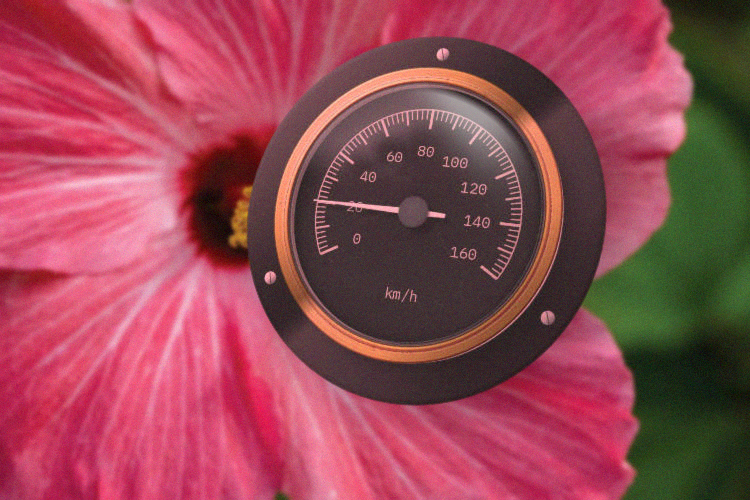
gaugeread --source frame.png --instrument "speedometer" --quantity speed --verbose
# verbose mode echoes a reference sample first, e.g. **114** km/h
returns **20** km/h
